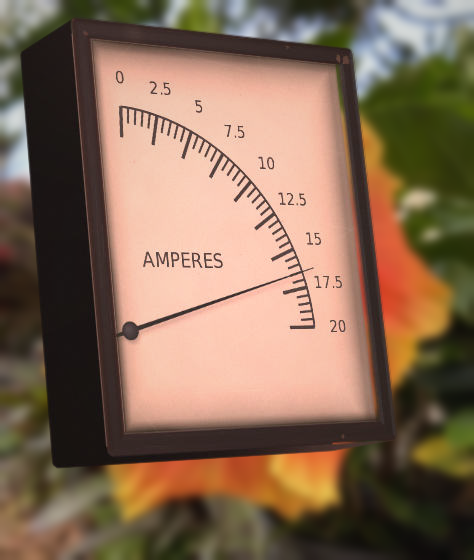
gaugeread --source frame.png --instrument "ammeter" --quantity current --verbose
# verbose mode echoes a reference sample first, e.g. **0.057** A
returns **16.5** A
